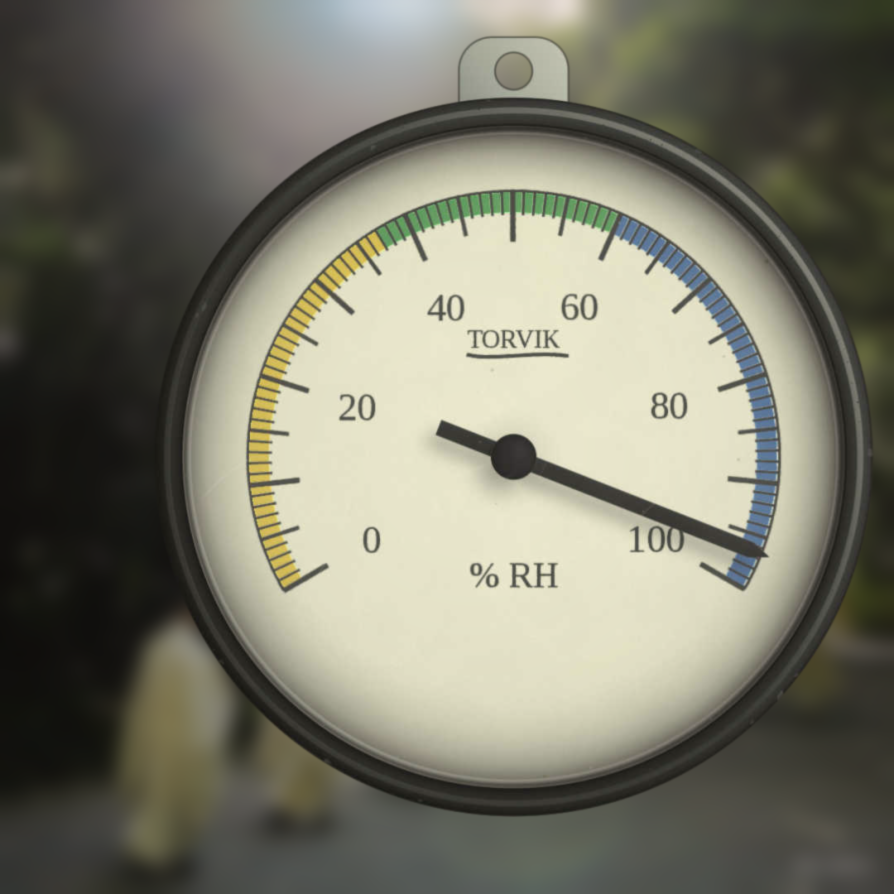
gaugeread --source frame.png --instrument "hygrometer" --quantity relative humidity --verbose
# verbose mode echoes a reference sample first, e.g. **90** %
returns **96.5** %
